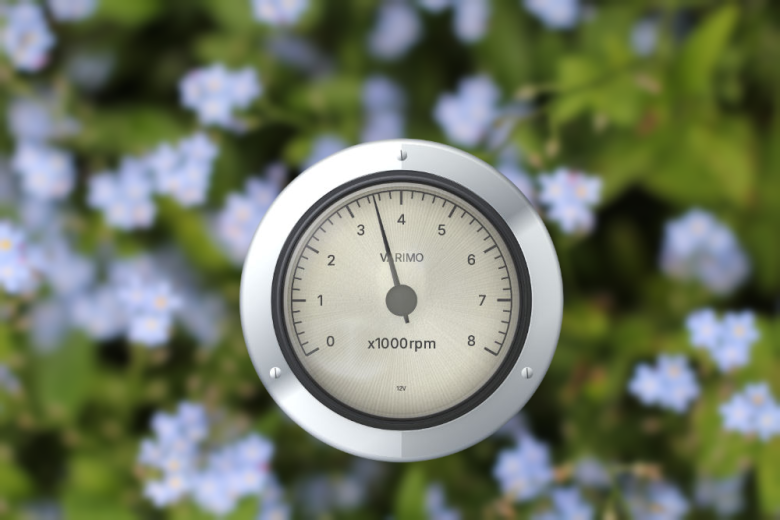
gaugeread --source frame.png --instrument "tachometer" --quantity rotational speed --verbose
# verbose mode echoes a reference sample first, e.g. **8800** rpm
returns **3500** rpm
